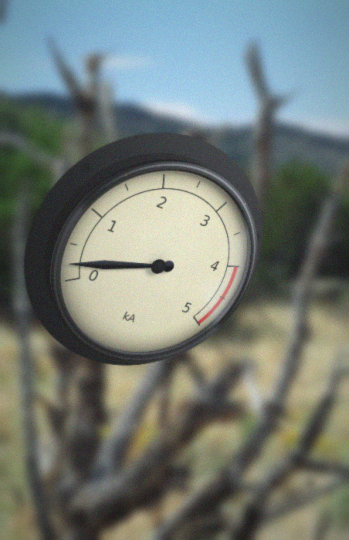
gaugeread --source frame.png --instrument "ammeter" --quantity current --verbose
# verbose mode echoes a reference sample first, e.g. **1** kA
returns **0.25** kA
